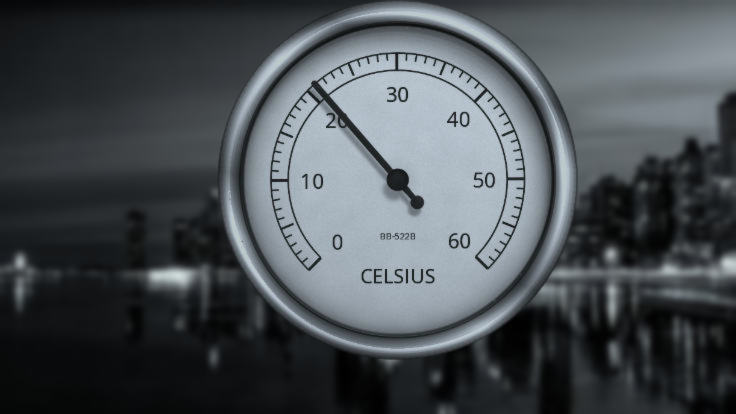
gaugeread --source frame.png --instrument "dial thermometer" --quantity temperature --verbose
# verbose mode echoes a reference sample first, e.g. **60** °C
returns **21** °C
